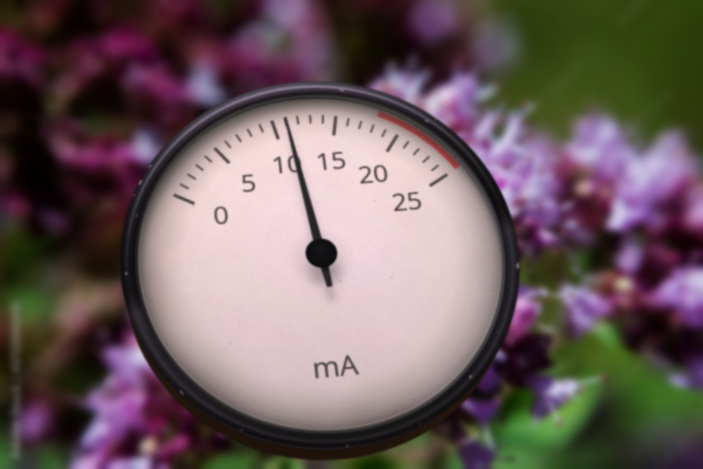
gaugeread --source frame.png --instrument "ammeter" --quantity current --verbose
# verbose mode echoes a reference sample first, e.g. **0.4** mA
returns **11** mA
